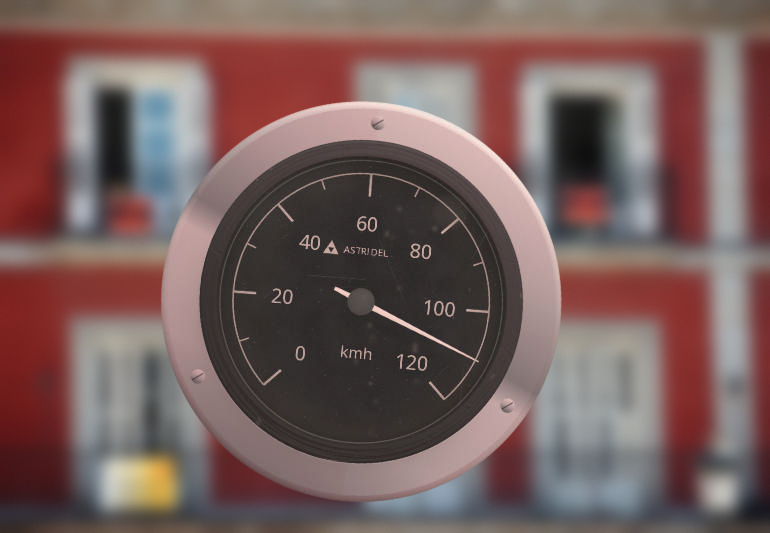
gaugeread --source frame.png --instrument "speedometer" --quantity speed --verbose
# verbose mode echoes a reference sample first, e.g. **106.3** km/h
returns **110** km/h
